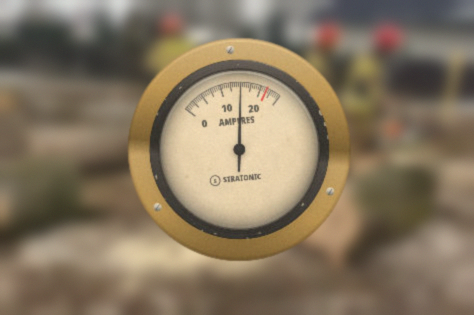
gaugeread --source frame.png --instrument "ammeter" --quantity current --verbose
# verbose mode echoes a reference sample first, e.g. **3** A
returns **15** A
